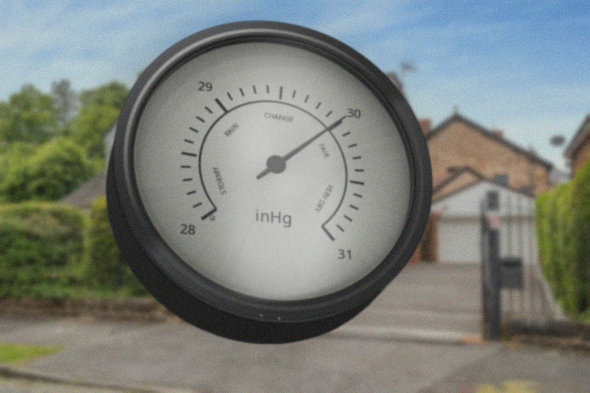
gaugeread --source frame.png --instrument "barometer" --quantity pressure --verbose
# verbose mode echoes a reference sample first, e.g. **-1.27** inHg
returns **30** inHg
